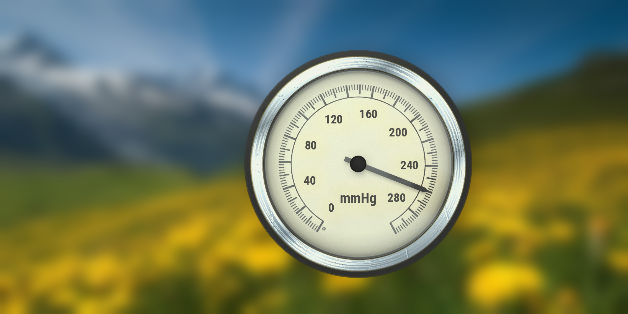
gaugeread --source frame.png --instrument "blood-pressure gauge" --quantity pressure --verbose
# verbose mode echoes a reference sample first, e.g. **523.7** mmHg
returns **260** mmHg
